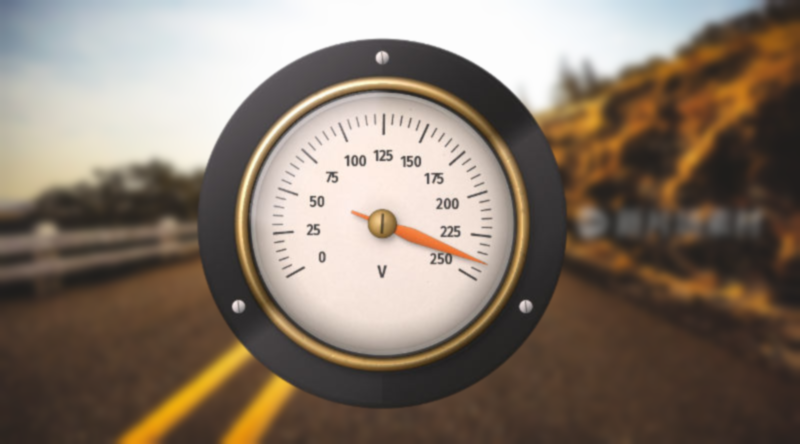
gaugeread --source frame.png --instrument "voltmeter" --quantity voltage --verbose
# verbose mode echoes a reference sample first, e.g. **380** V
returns **240** V
